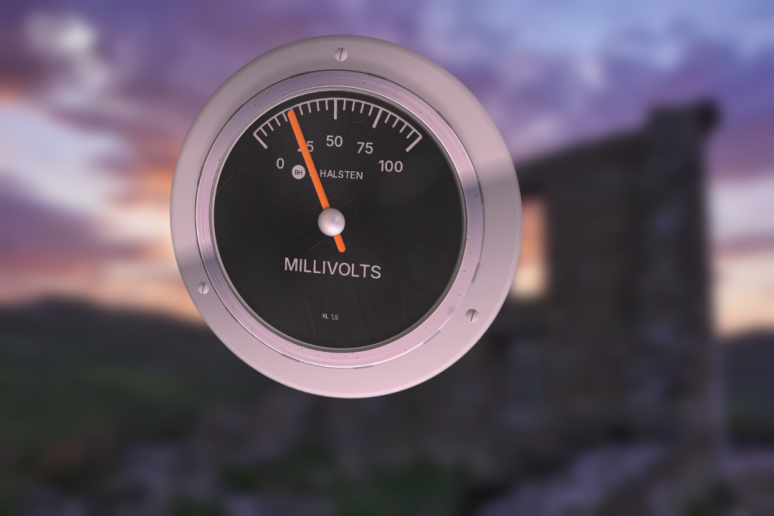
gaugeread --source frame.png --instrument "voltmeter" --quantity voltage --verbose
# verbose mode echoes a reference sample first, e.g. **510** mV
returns **25** mV
